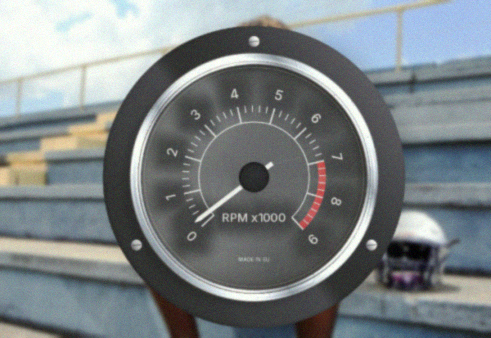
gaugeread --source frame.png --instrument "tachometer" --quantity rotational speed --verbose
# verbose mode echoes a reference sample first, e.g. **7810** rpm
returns **200** rpm
